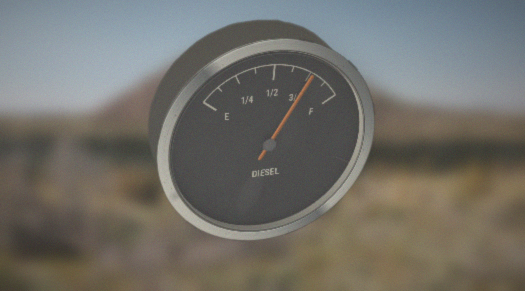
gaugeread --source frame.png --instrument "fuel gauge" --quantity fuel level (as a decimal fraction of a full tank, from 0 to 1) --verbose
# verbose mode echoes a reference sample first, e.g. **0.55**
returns **0.75**
